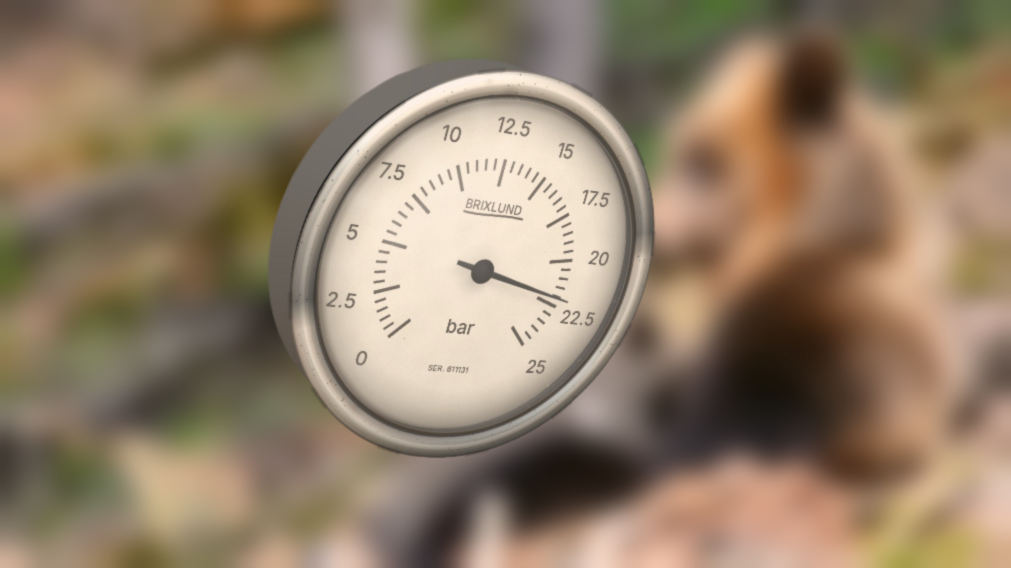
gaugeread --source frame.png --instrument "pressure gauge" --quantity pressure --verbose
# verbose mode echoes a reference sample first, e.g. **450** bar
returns **22** bar
